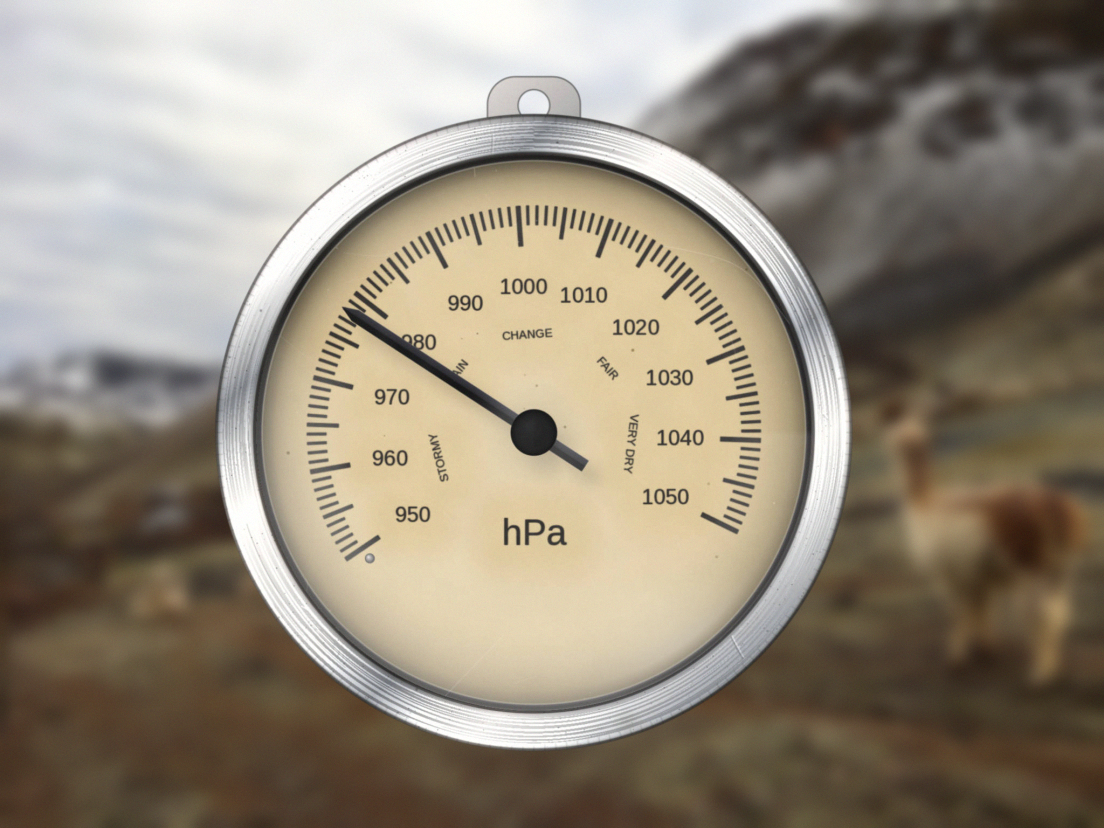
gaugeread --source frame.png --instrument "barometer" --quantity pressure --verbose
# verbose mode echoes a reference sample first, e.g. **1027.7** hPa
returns **978** hPa
